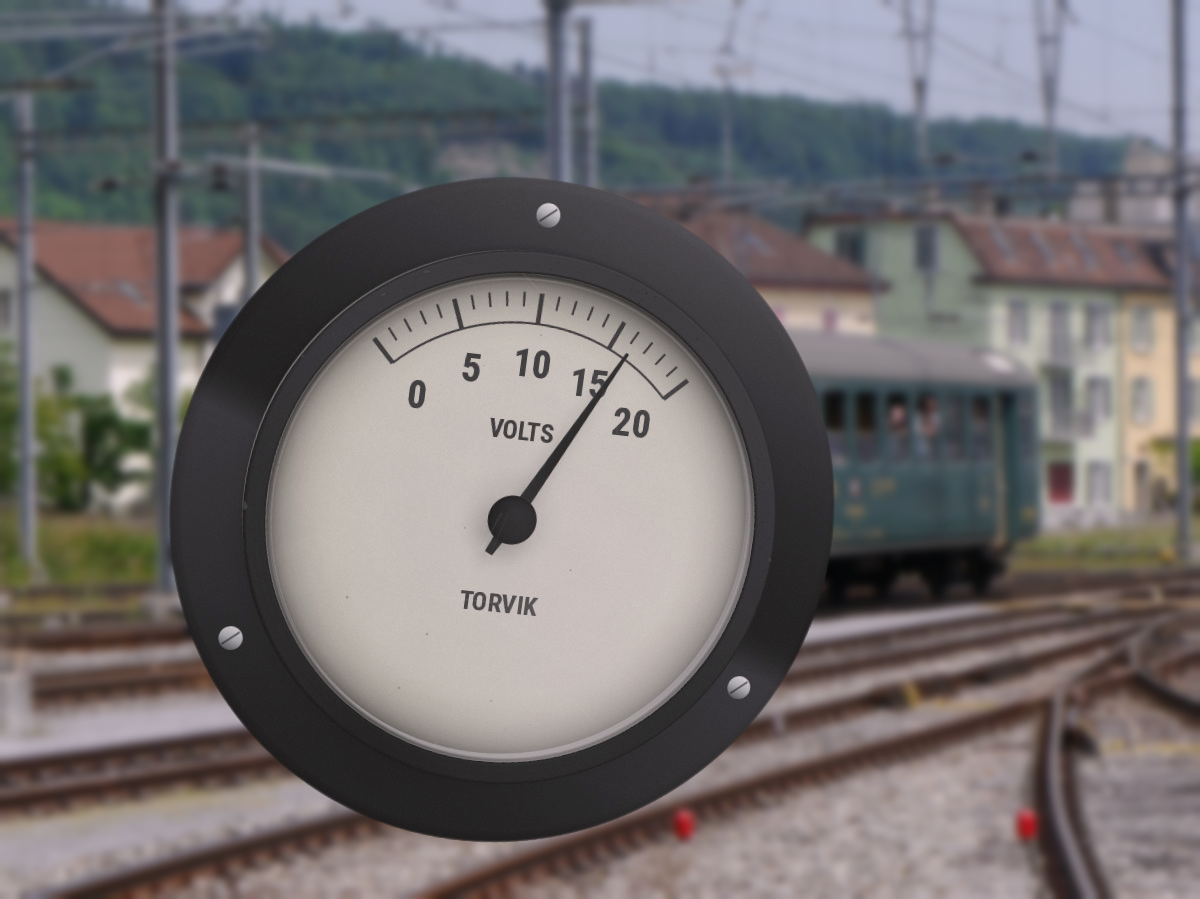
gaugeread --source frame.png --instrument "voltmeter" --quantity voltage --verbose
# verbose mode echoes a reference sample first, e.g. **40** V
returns **16** V
